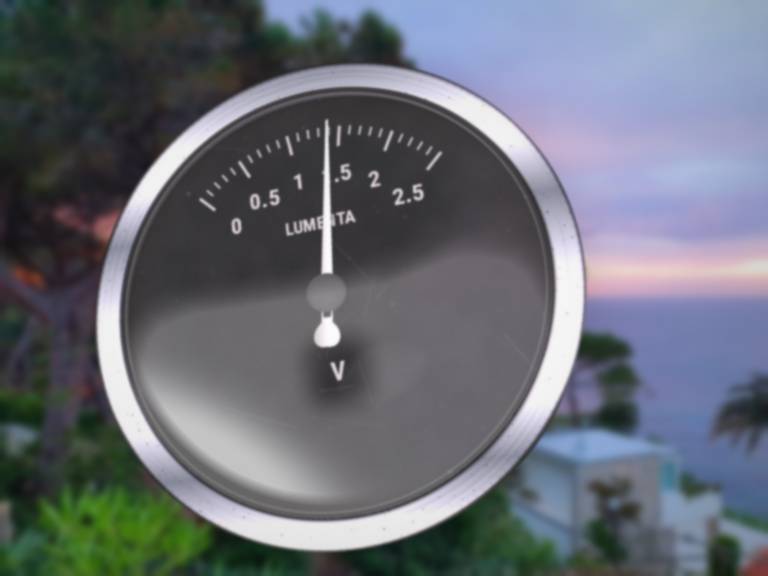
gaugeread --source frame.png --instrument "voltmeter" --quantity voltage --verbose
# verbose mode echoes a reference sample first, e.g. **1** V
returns **1.4** V
